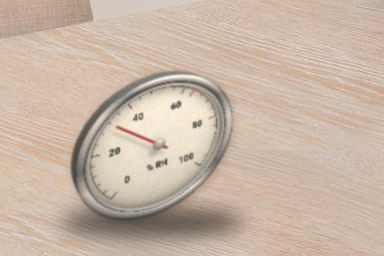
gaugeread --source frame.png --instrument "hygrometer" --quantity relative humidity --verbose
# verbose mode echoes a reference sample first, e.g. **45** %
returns **32** %
